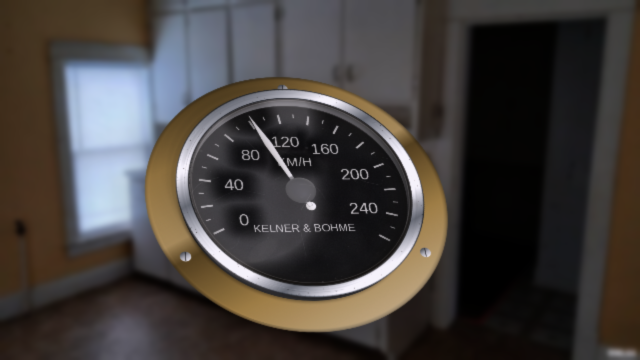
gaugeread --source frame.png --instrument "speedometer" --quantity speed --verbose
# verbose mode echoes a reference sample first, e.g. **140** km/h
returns **100** km/h
